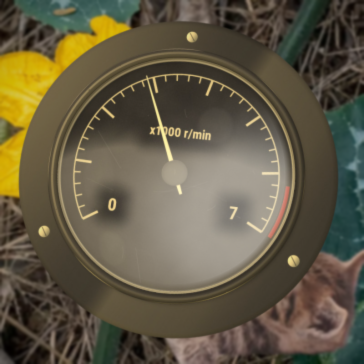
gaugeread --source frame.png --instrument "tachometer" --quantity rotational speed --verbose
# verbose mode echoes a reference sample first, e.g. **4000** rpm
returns **2900** rpm
